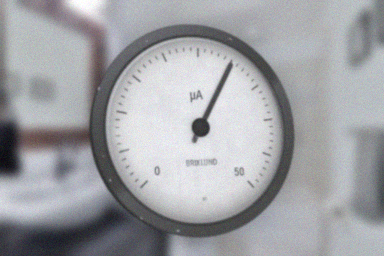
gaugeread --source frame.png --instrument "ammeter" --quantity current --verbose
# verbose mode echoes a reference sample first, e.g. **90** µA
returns **30** µA
